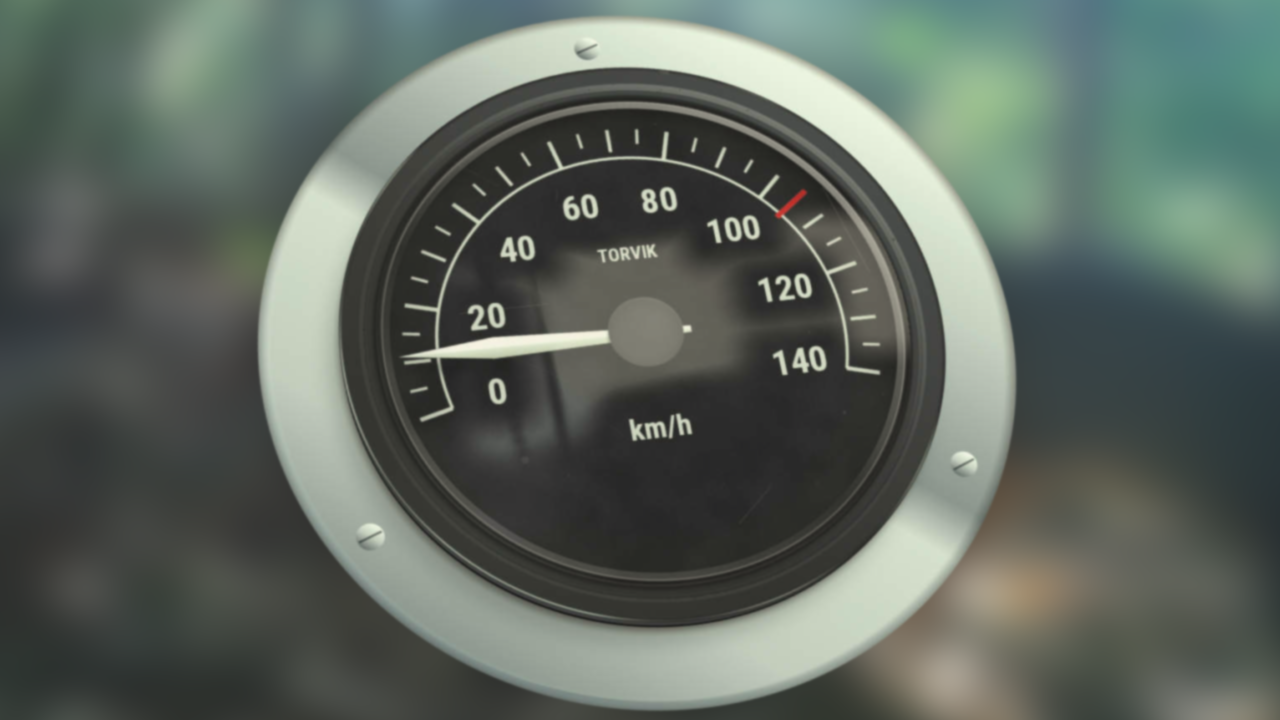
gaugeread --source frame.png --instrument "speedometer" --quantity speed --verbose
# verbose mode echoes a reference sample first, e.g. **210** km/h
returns **10** km/h
